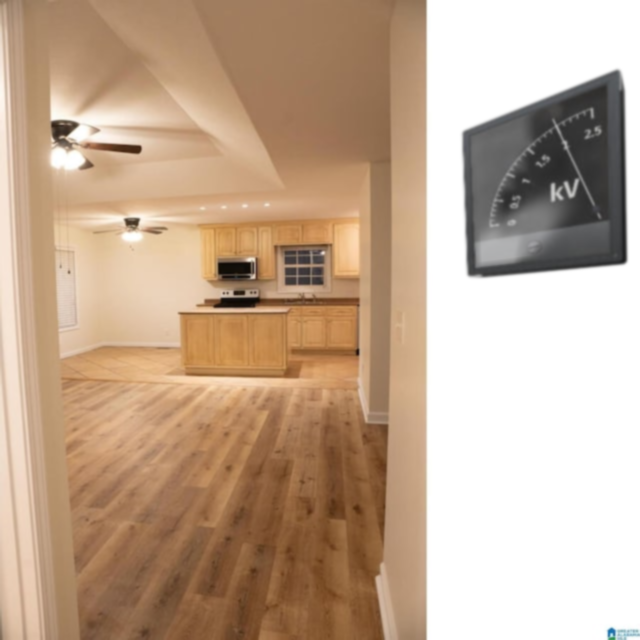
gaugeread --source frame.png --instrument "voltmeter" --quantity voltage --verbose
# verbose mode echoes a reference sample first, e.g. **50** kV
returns **2** kV
